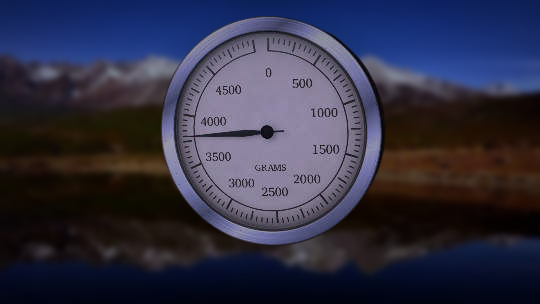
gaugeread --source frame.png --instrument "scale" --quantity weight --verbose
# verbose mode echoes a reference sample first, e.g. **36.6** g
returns **3800** g
